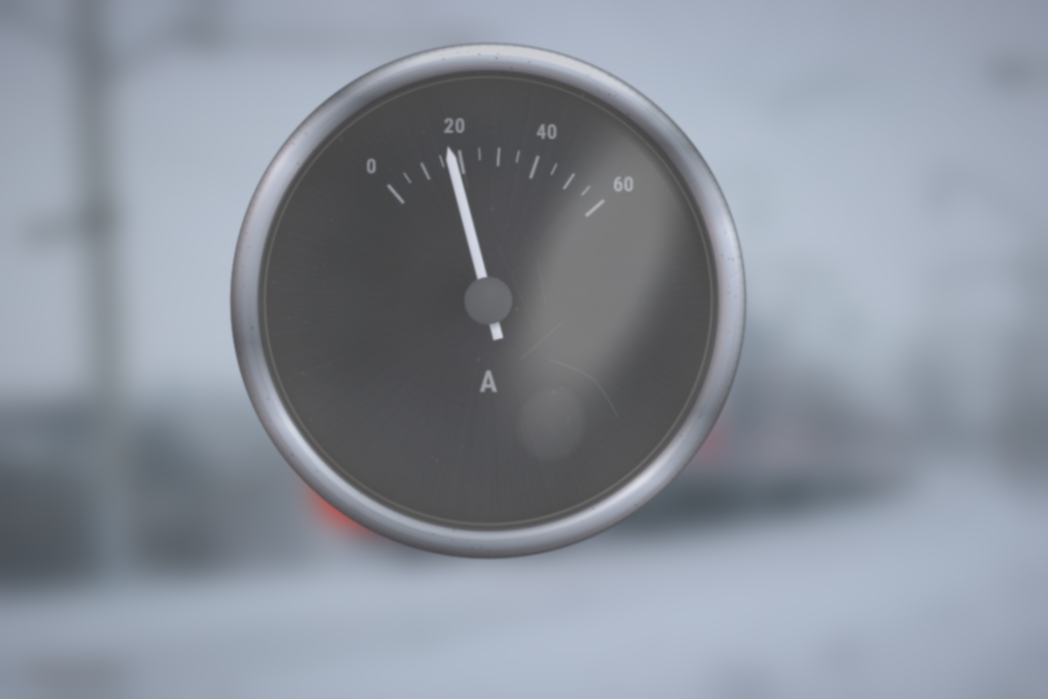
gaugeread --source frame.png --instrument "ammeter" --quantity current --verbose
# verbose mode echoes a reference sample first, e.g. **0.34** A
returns **17.5** A
